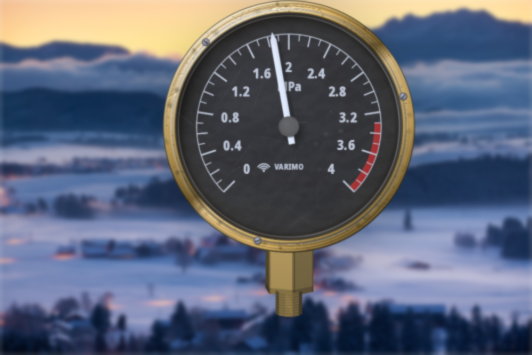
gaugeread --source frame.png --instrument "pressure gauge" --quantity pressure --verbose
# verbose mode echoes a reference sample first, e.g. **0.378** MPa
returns **1.85** MPa
